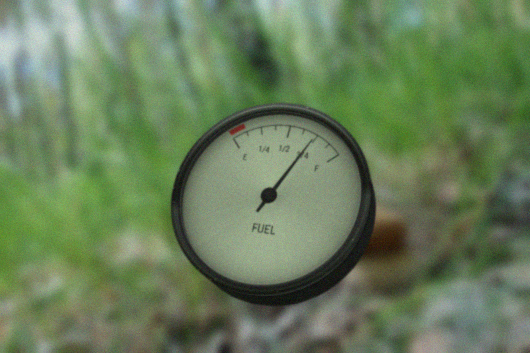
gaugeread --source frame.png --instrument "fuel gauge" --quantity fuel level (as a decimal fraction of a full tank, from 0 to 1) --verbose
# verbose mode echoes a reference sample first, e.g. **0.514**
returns **0.75**
